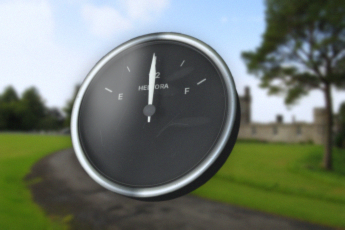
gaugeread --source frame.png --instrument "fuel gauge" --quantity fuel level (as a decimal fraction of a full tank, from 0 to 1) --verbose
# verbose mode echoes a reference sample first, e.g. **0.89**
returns **0.5**
